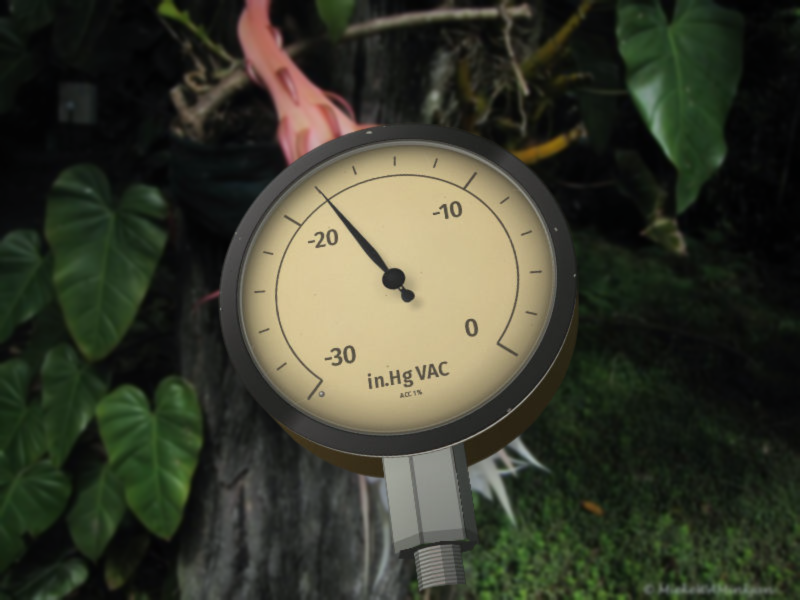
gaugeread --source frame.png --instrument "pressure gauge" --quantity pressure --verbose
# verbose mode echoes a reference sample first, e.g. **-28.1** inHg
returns **-18** inHg
